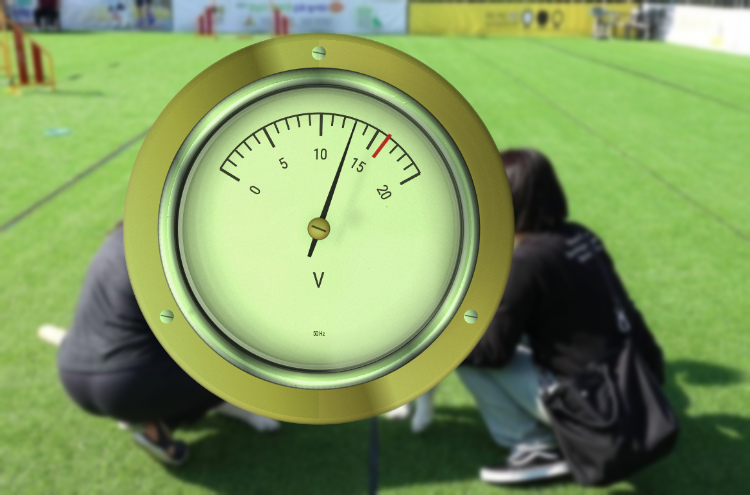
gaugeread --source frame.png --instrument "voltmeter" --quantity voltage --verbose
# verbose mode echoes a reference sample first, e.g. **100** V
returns **13** V
